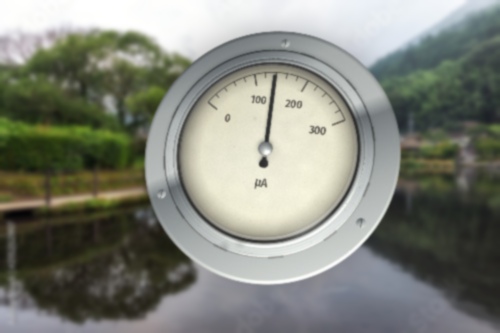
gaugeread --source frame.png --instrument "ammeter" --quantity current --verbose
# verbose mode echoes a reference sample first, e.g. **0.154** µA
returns **140** µA
